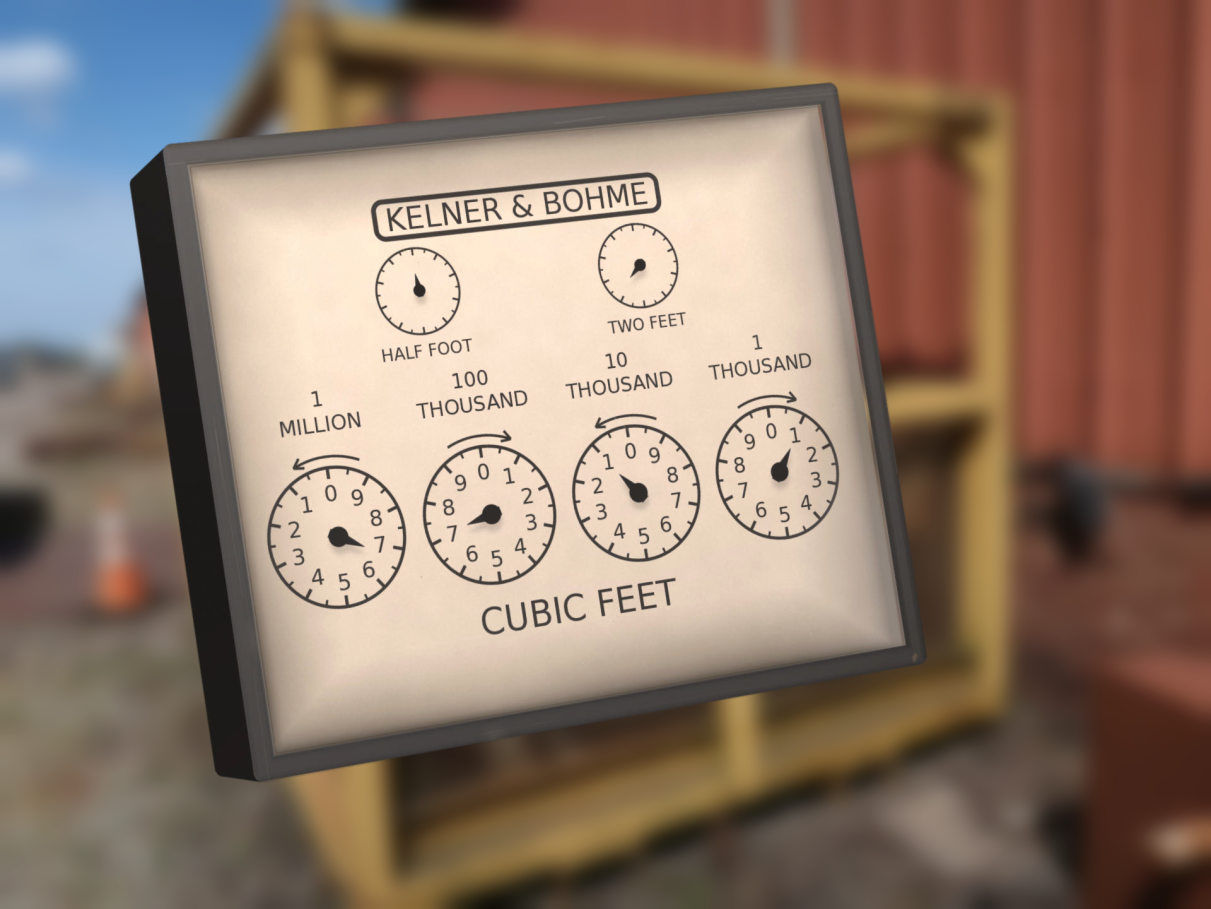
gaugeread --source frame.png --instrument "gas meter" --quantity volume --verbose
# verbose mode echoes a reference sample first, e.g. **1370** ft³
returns **671100** ft³
